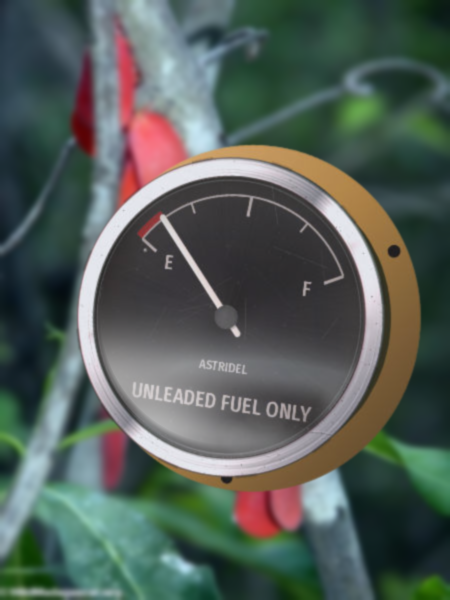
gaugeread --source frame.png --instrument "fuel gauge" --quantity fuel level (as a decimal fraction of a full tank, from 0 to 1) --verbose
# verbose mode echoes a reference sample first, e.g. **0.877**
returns **0.125**
